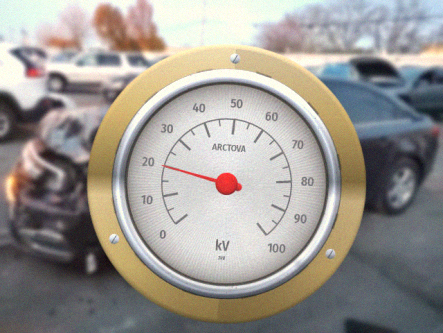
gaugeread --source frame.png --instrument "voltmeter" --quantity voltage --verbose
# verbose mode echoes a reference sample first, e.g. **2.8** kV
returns **20** kV
